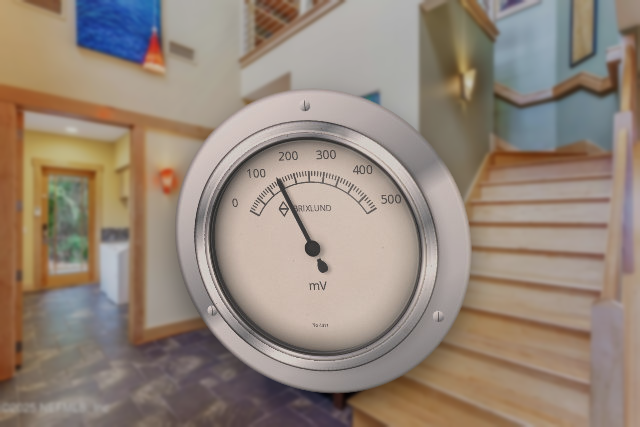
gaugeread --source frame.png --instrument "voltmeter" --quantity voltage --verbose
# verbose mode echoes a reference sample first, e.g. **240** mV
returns **150** mV
